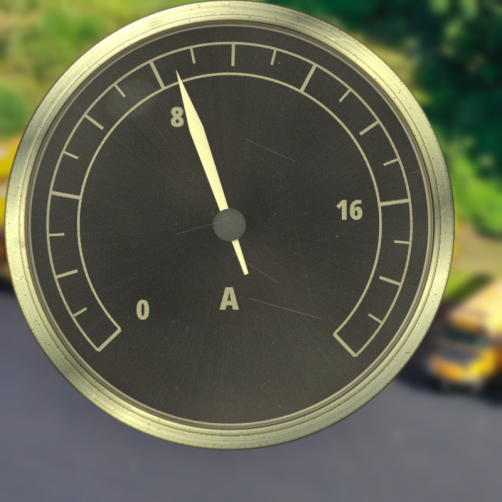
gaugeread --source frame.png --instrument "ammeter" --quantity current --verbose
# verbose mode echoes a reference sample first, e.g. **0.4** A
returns **8.5** A
